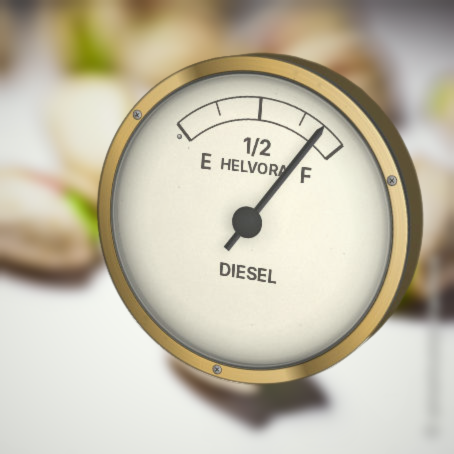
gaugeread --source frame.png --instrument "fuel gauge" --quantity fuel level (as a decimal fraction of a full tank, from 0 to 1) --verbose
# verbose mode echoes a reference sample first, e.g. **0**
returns **0.875**
